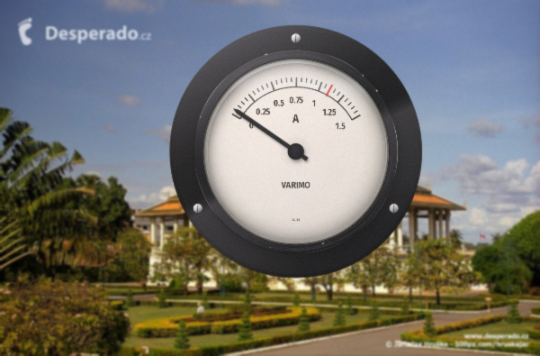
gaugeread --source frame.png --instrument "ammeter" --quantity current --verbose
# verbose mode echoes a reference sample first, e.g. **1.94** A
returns **0.05** A
